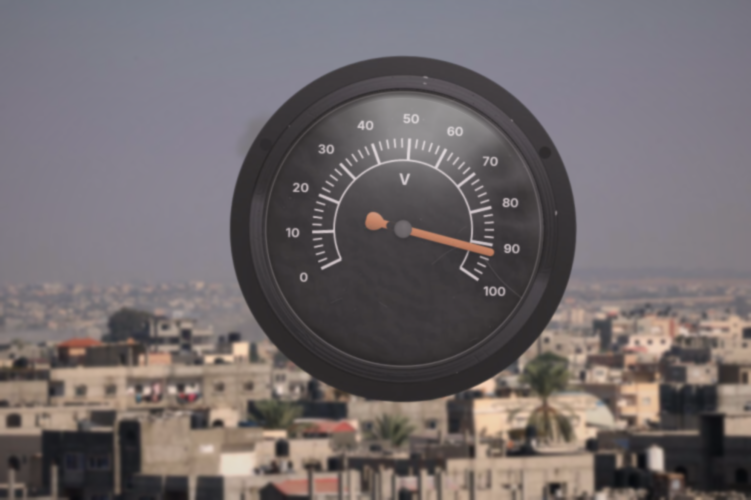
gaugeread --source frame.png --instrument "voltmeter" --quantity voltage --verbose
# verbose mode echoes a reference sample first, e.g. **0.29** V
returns **92** V
